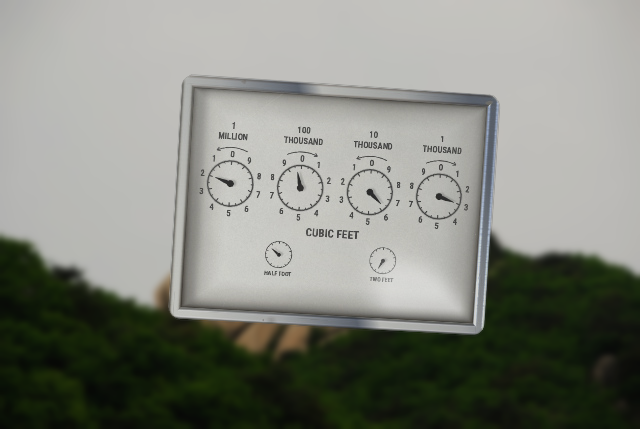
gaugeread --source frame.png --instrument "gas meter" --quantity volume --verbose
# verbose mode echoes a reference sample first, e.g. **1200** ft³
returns **196300** ft³
